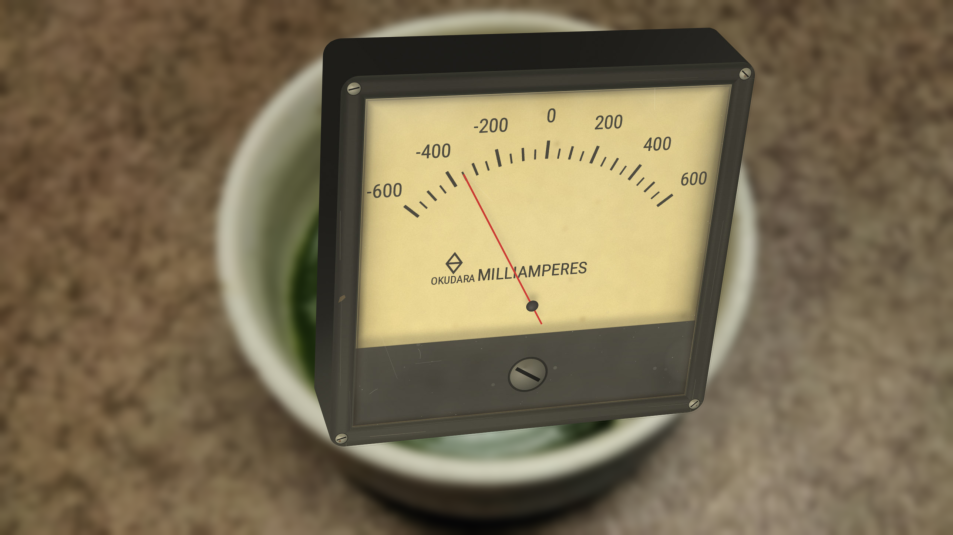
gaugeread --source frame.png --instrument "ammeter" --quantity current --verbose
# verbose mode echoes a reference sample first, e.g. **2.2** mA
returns **-350** mA
